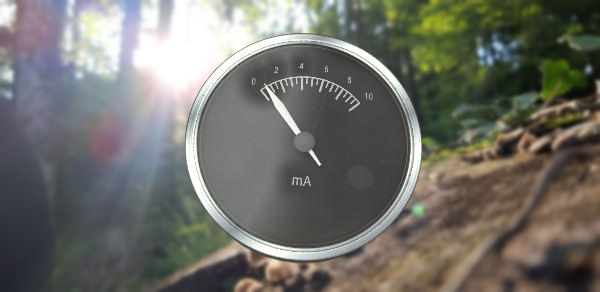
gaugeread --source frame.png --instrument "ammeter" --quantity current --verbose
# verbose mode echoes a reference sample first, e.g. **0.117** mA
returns **0.5** mA
